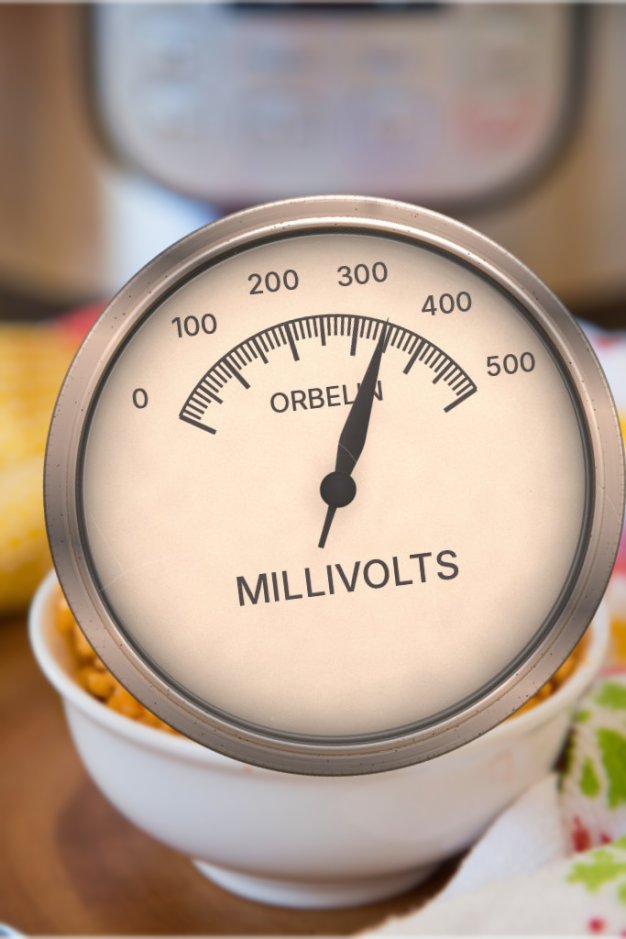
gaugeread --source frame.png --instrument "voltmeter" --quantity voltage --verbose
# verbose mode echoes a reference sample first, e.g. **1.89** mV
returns **340** mV
